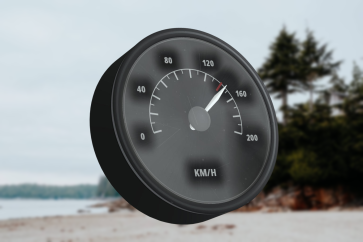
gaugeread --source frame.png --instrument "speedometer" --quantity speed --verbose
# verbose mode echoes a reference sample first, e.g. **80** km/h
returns **145** km/h
